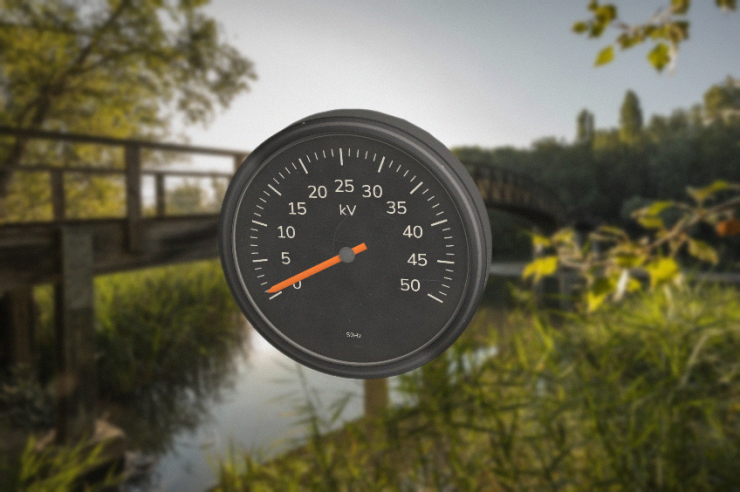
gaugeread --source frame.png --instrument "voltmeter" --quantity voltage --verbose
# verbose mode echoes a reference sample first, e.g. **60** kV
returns **1** kV
